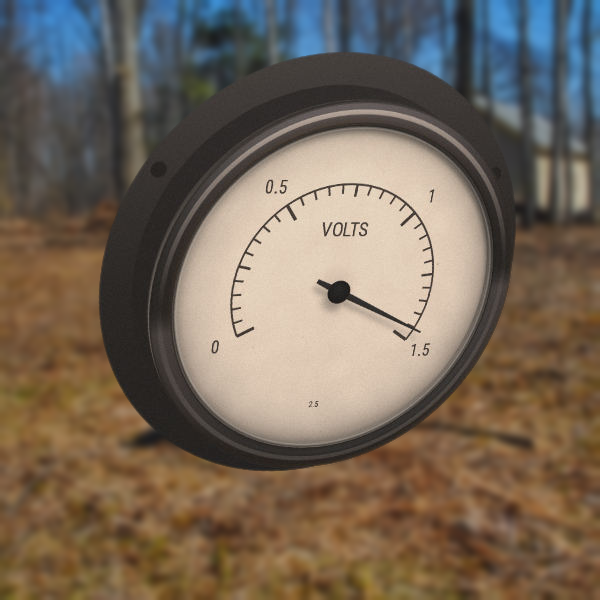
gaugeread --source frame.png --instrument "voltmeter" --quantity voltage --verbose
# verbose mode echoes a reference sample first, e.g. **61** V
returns **1.45** V
